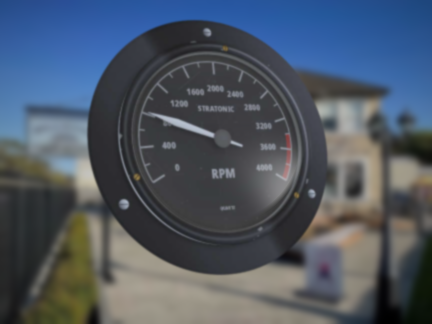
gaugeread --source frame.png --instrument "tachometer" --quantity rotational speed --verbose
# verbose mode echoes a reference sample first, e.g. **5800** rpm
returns **800** rpm
